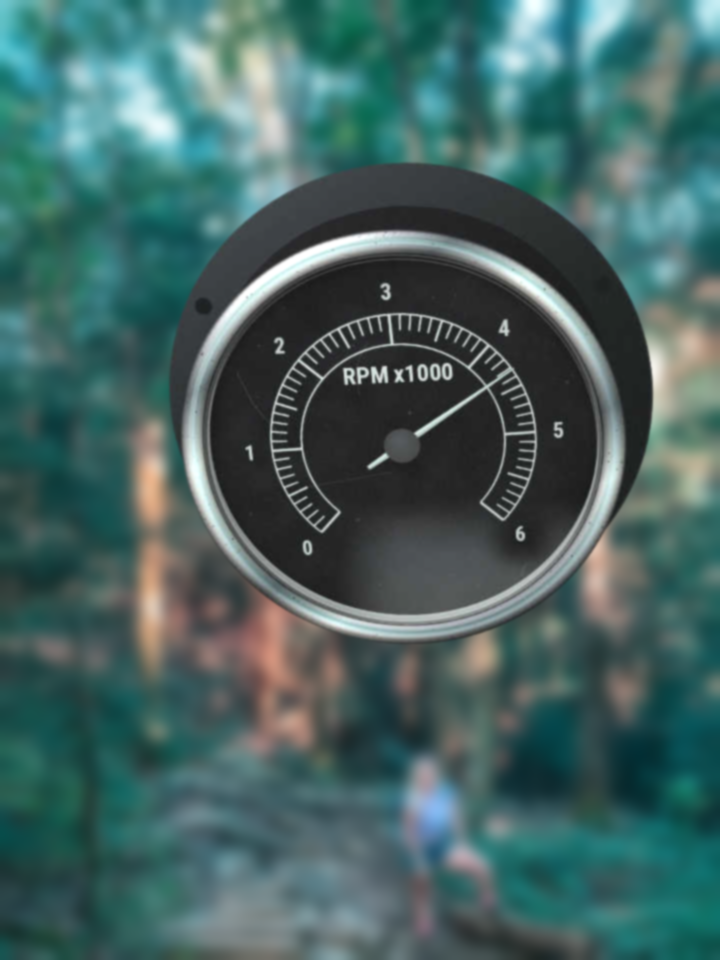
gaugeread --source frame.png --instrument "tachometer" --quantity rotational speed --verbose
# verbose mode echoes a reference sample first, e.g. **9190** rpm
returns **4300** rpm
